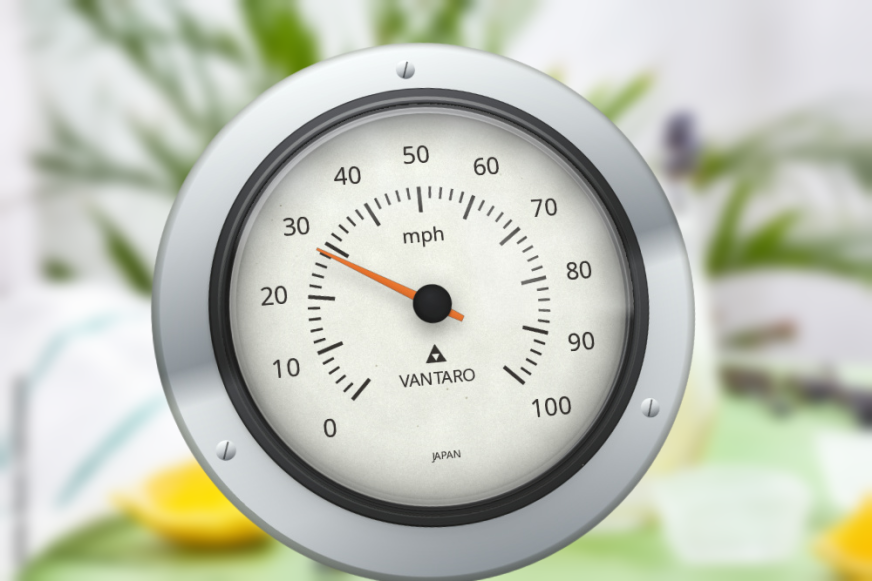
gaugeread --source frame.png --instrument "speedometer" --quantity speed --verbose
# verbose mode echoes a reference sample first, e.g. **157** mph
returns **28** mph
